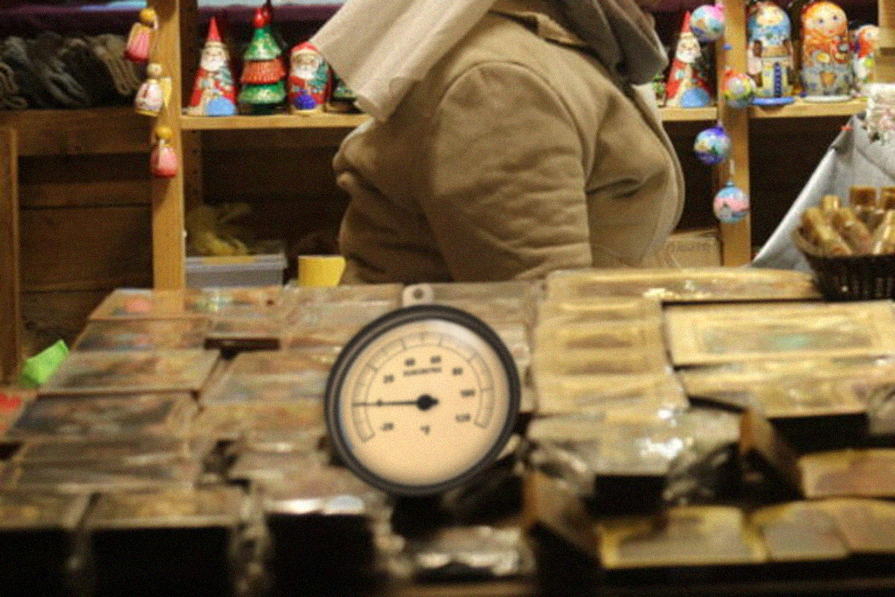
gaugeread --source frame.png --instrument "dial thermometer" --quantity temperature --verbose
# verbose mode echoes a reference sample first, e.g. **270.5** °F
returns **0** °F
